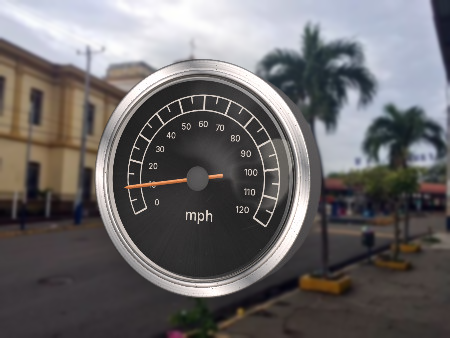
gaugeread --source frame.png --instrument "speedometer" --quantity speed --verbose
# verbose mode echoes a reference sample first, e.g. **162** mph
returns **10** mph
